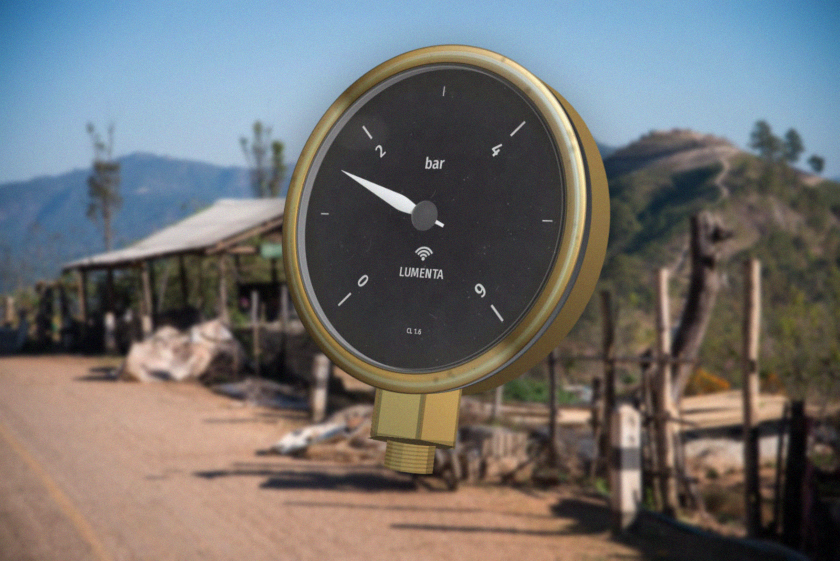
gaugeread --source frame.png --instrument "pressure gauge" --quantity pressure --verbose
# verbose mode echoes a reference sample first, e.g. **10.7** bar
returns **1.5** bar
